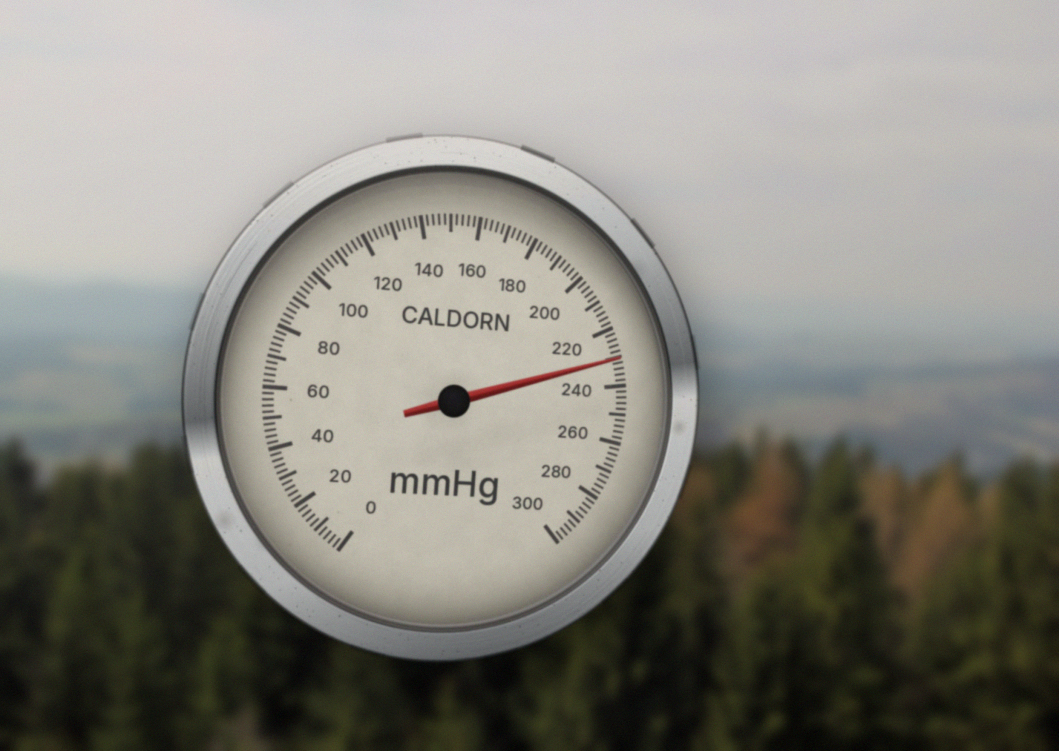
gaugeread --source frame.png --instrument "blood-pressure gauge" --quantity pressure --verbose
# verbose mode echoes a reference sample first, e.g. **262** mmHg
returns **230** mmHg
